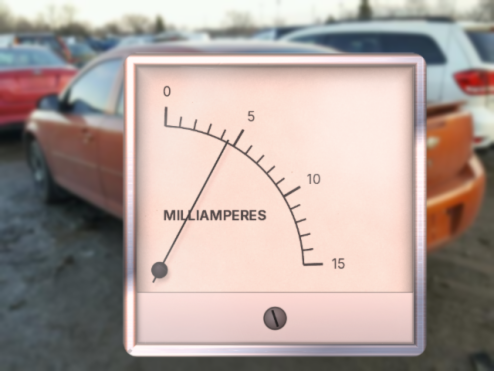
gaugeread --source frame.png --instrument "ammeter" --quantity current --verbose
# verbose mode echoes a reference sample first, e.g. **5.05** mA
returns **4.5** mA
